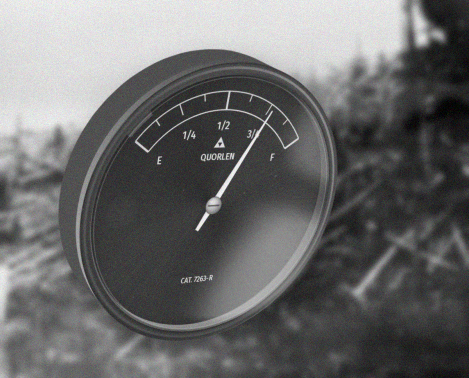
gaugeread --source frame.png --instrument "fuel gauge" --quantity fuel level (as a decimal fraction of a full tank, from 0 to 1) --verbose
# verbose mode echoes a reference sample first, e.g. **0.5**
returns **0.75**
